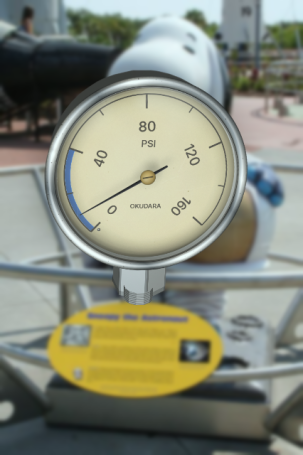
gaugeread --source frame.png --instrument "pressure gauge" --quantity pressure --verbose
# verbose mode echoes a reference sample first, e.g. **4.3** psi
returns **10** psi
